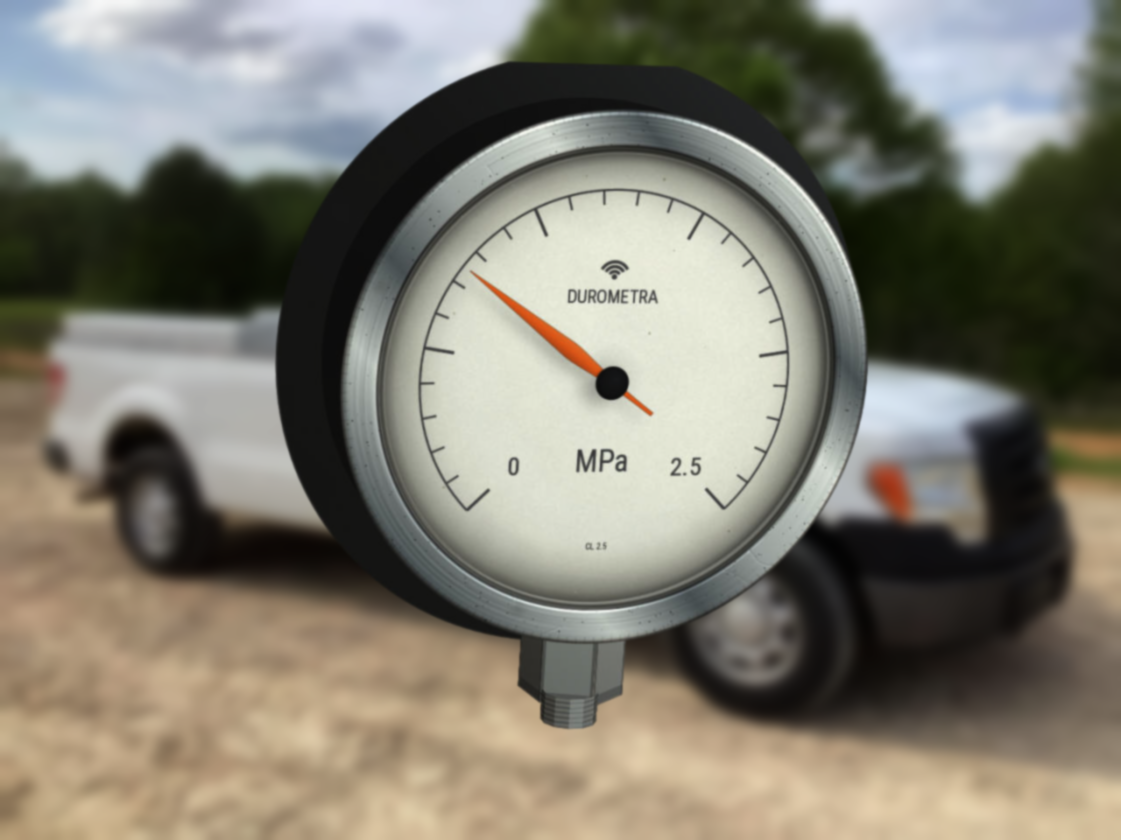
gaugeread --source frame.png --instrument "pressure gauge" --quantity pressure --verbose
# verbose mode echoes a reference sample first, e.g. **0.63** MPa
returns **0.75** MPa
